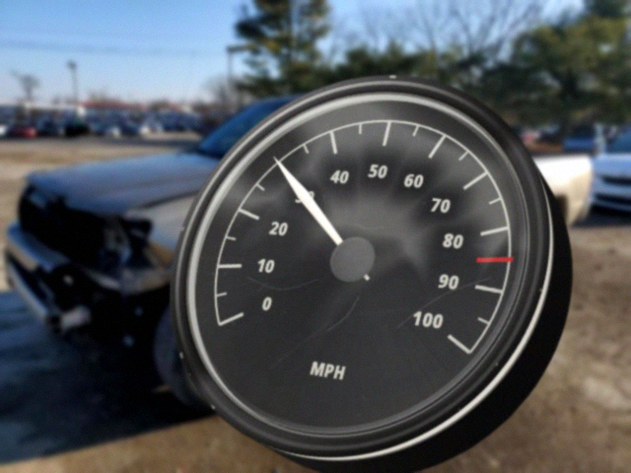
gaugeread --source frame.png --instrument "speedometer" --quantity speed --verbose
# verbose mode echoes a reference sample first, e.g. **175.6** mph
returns **30** mph
